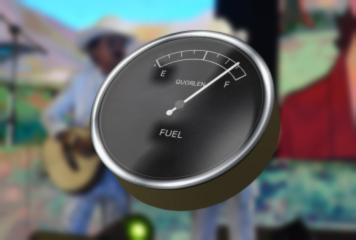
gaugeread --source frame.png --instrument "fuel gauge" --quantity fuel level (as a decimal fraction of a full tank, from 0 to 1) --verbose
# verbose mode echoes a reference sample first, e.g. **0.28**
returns **0.875**
